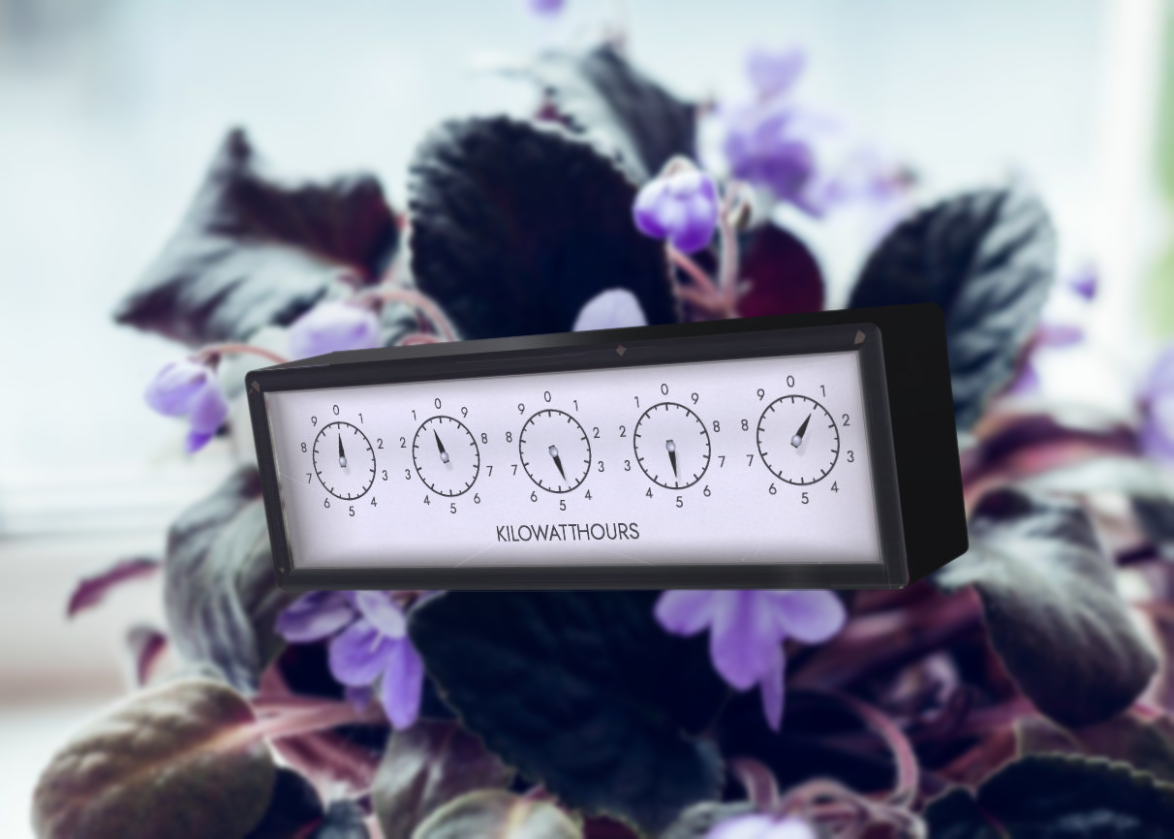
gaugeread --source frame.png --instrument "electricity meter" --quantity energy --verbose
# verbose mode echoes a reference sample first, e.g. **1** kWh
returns **451** kWh
